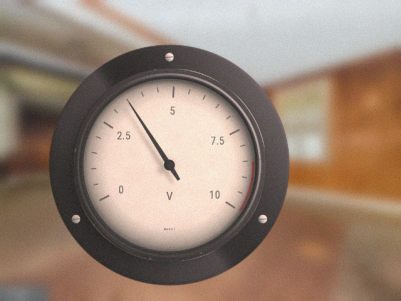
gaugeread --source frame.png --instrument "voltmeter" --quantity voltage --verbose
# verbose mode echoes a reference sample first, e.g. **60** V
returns **3.5** V
